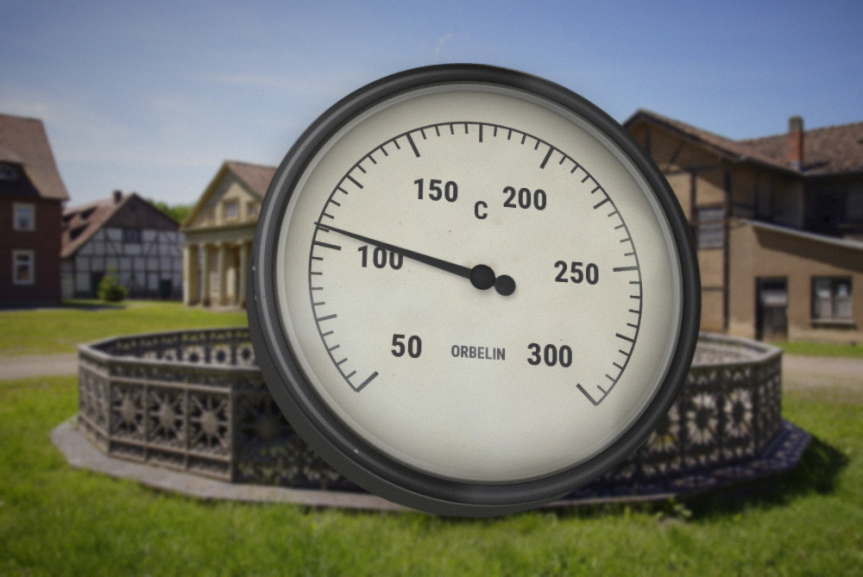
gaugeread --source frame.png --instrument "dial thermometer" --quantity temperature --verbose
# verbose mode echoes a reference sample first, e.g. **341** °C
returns **105** °C
